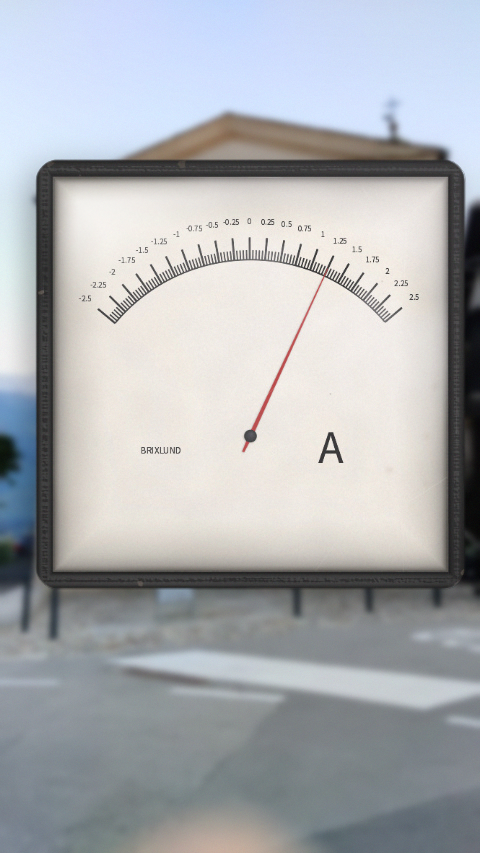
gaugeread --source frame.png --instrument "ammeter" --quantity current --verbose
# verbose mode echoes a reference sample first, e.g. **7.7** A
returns **1.25** A
